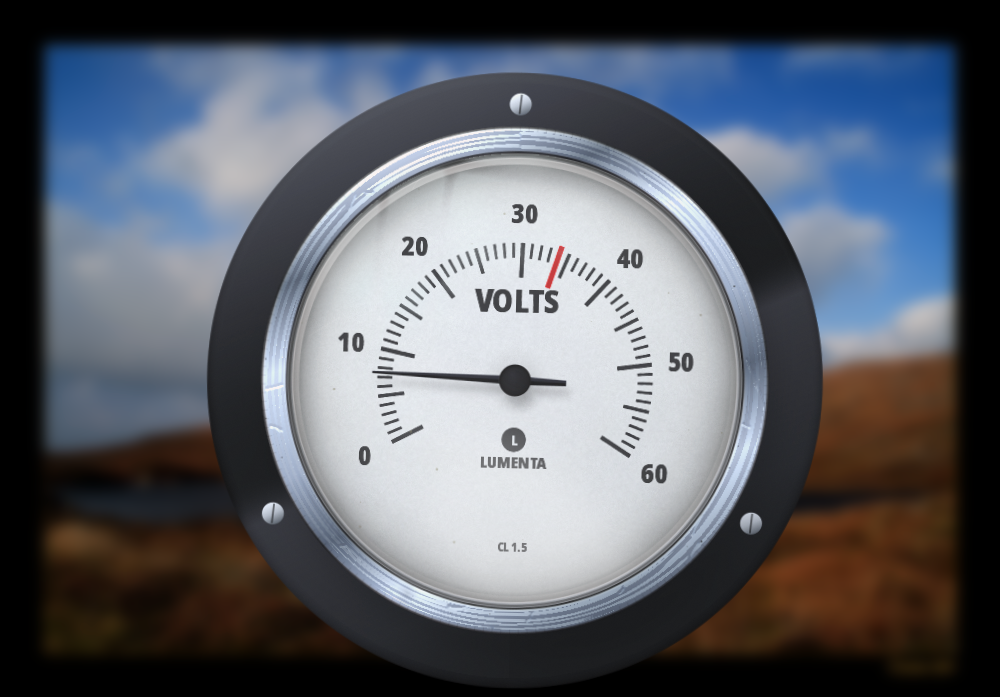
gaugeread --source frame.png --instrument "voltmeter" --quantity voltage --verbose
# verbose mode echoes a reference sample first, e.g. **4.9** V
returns **7.5** V
